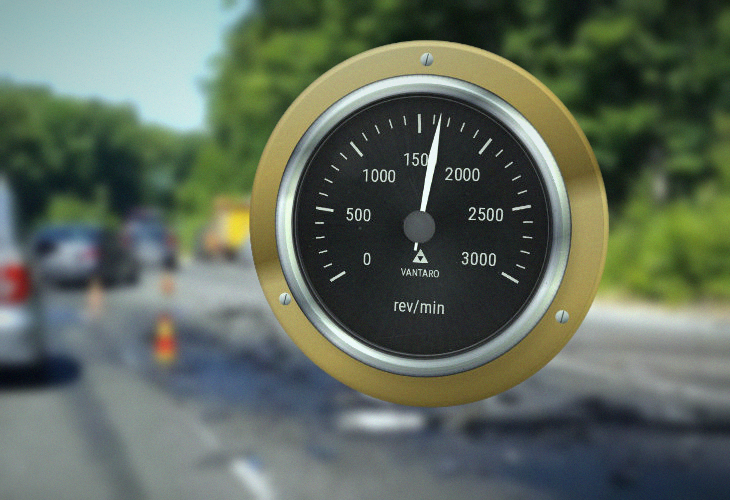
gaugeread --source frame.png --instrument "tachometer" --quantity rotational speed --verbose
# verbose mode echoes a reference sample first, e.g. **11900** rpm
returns **1650** rpm
